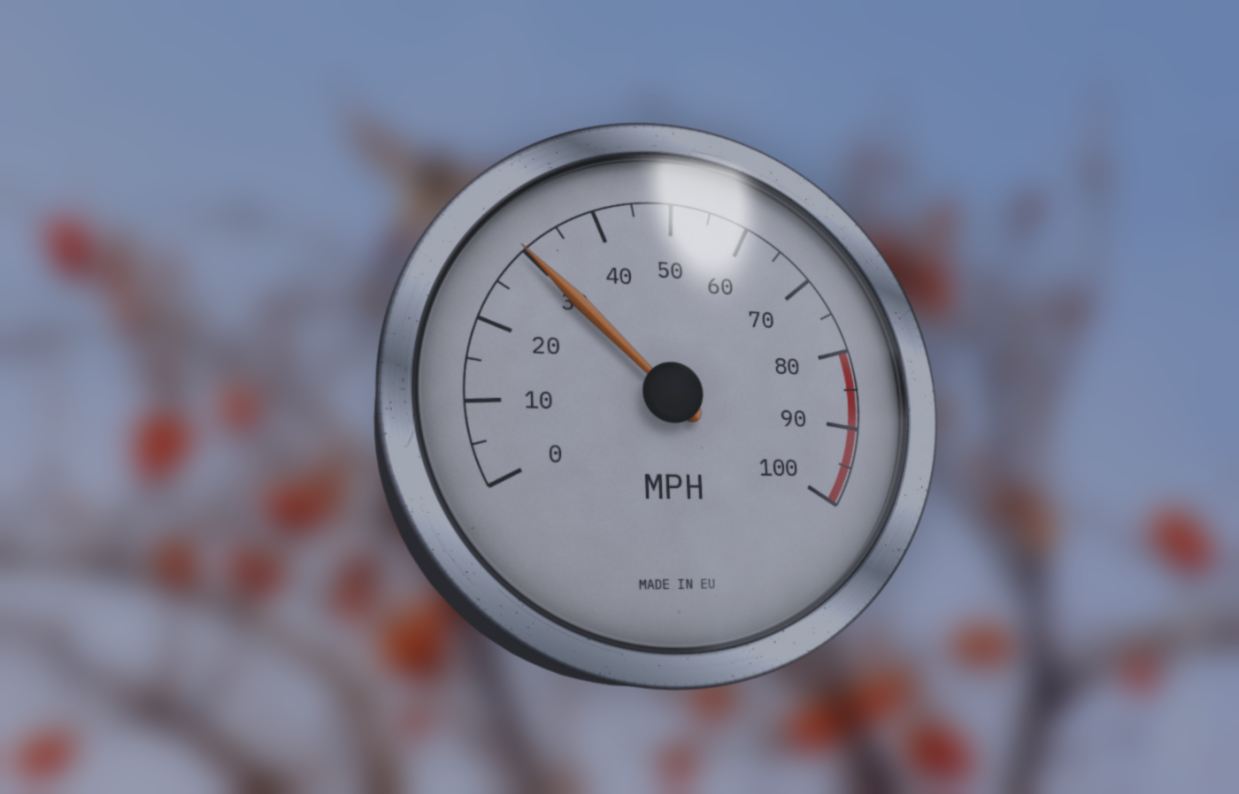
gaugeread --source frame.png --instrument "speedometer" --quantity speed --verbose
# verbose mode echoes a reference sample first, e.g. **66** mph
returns **30** mph
